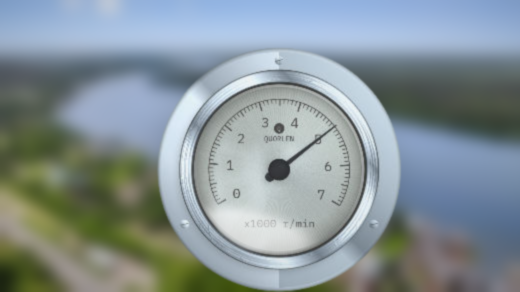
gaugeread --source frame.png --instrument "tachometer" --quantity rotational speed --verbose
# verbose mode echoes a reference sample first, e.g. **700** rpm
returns **5000** rpm
